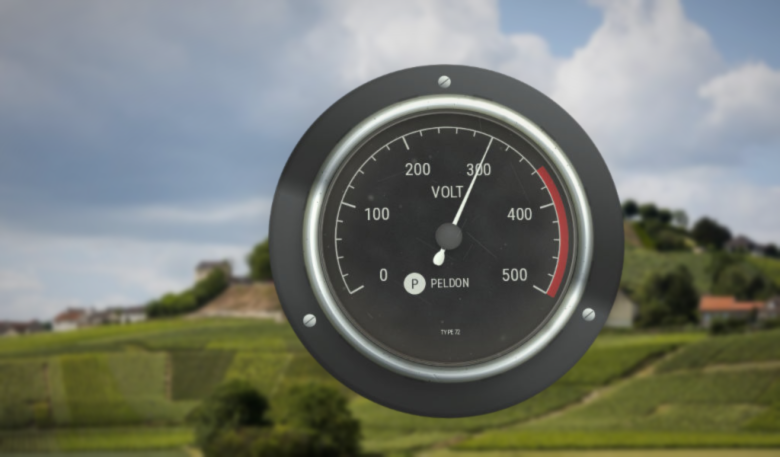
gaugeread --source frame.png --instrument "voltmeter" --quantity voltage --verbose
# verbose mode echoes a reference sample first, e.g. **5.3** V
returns **300** V
